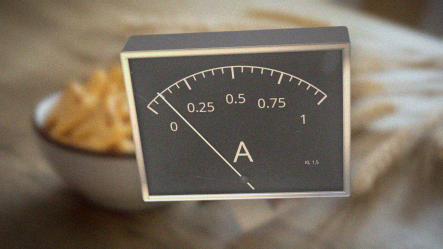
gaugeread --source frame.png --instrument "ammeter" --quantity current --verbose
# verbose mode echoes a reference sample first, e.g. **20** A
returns **0.1** A
